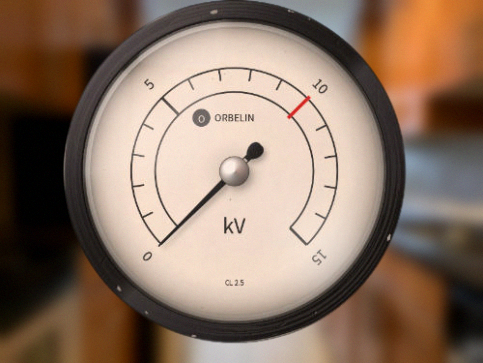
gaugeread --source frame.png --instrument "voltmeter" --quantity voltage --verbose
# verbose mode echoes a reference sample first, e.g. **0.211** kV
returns **0** kV
